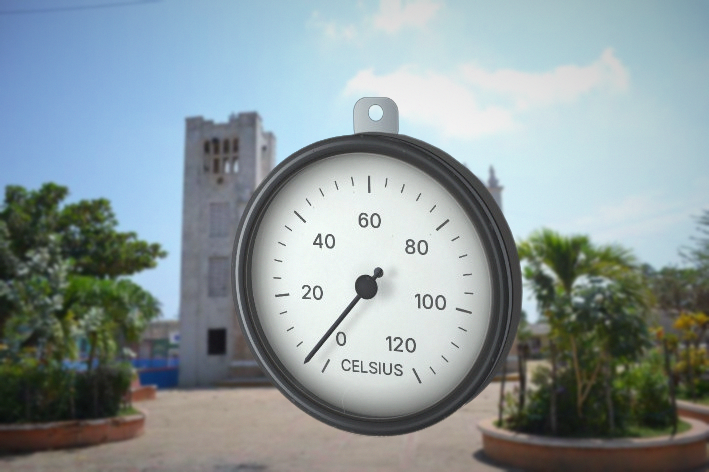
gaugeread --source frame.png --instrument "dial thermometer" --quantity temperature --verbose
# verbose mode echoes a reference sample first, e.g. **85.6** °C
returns **4** °C
